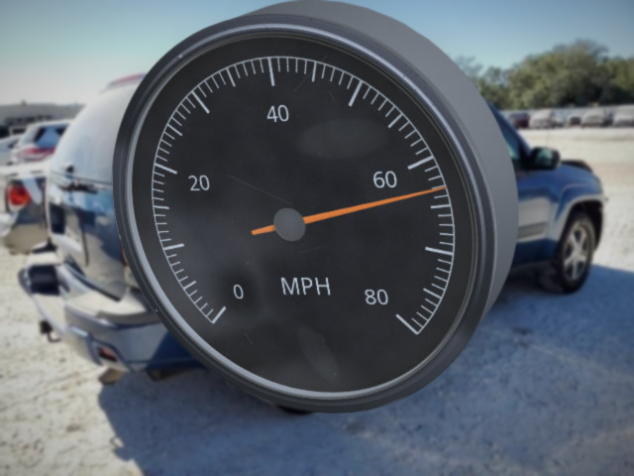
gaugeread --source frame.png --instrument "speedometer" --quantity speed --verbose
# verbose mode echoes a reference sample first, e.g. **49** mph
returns **63** mph
